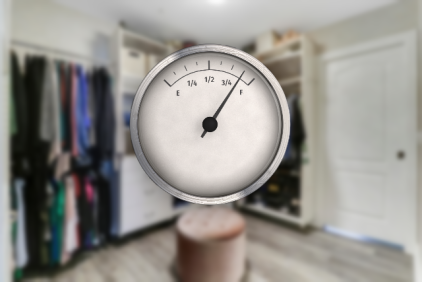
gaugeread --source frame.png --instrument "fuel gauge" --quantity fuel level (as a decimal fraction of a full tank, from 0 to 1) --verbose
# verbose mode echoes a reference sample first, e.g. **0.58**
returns **0.875**
